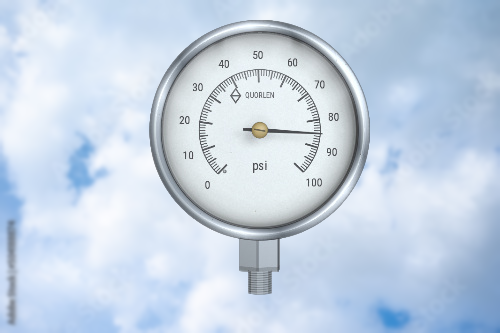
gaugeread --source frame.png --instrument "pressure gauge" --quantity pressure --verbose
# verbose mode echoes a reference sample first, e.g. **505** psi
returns **85** psi
